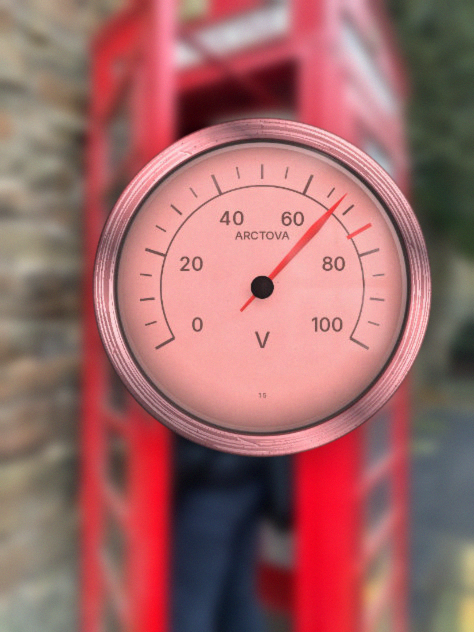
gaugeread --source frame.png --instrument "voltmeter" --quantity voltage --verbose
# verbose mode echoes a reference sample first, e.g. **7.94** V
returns **67.5** V
